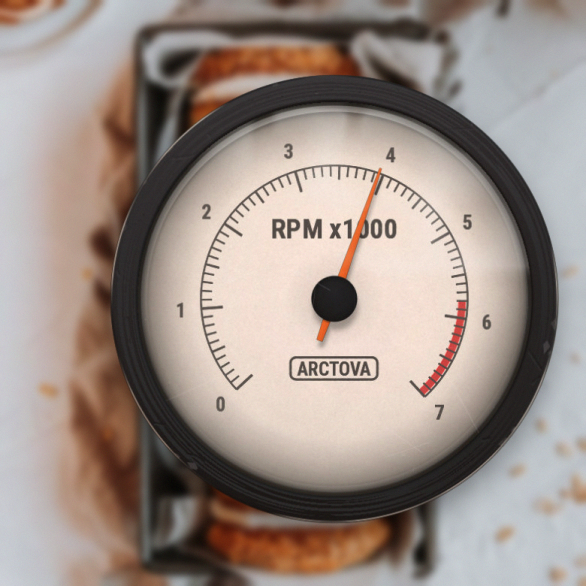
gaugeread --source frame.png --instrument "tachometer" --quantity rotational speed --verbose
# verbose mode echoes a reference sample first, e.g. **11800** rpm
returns **3950** rpm
